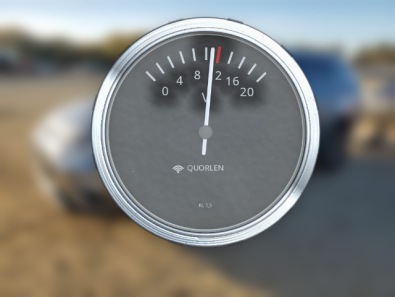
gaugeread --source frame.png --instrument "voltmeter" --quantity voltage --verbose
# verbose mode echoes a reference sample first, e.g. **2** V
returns **11** V
